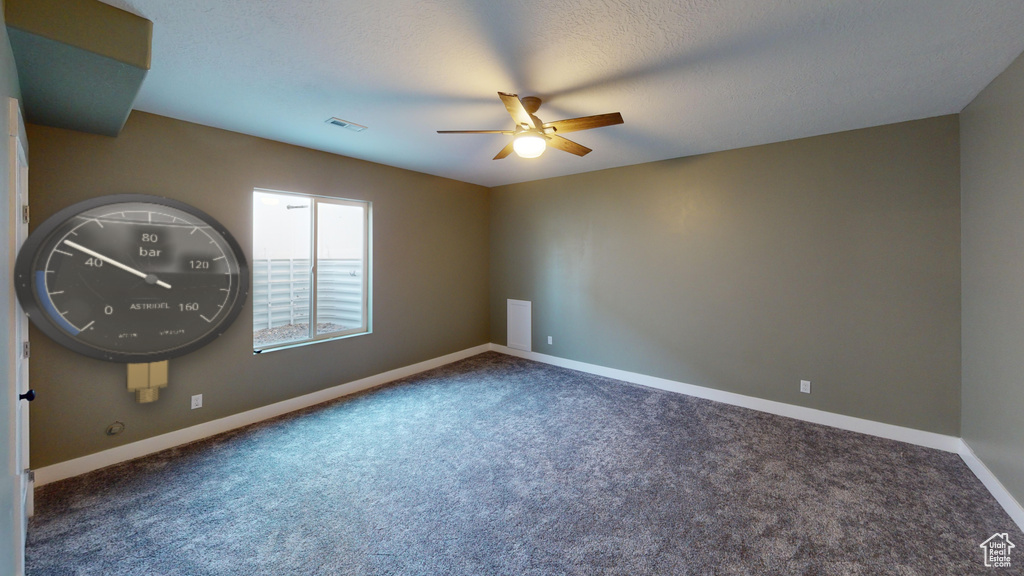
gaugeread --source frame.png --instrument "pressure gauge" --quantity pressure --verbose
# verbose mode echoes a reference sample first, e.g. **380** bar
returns **45** bar
